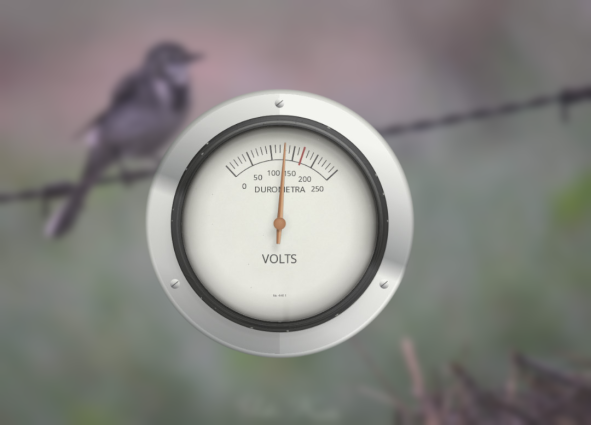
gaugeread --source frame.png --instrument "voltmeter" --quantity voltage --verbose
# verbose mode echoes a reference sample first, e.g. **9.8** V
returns **130** V
